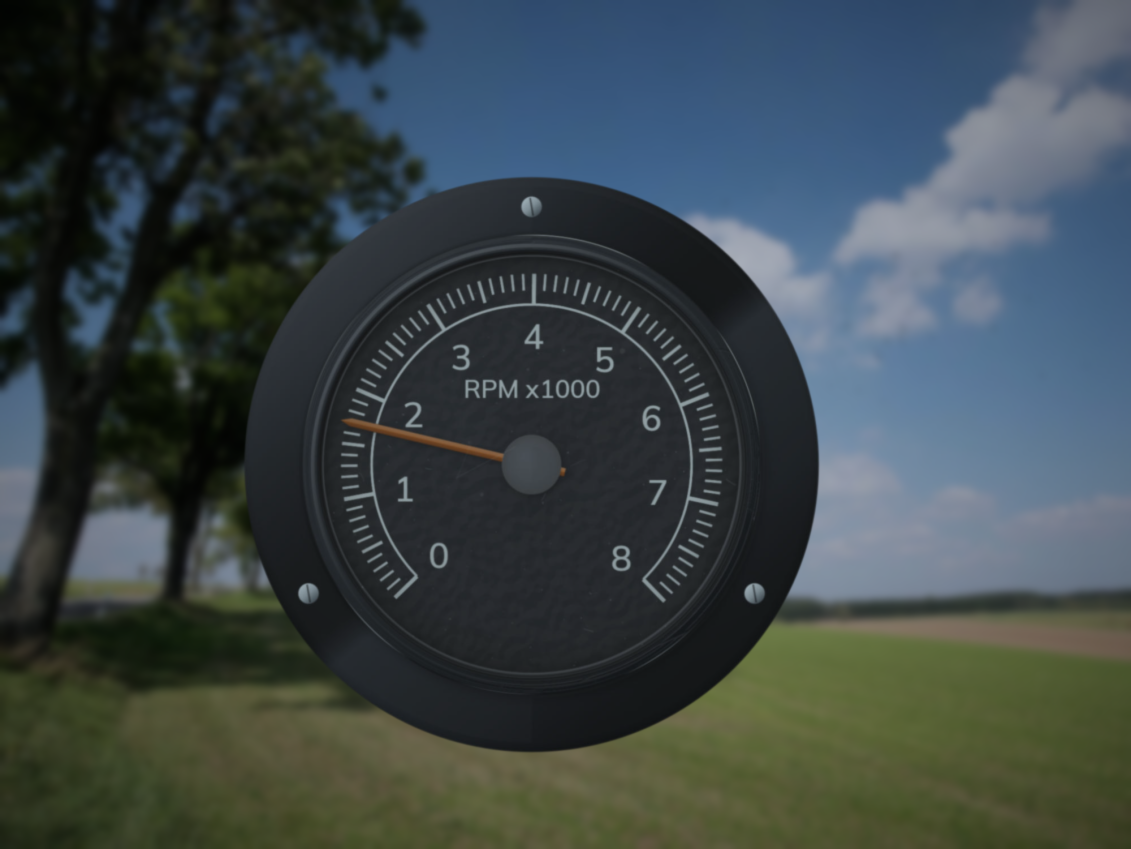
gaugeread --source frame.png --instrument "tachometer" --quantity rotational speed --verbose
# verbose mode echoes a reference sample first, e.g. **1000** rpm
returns **1700** rpm
